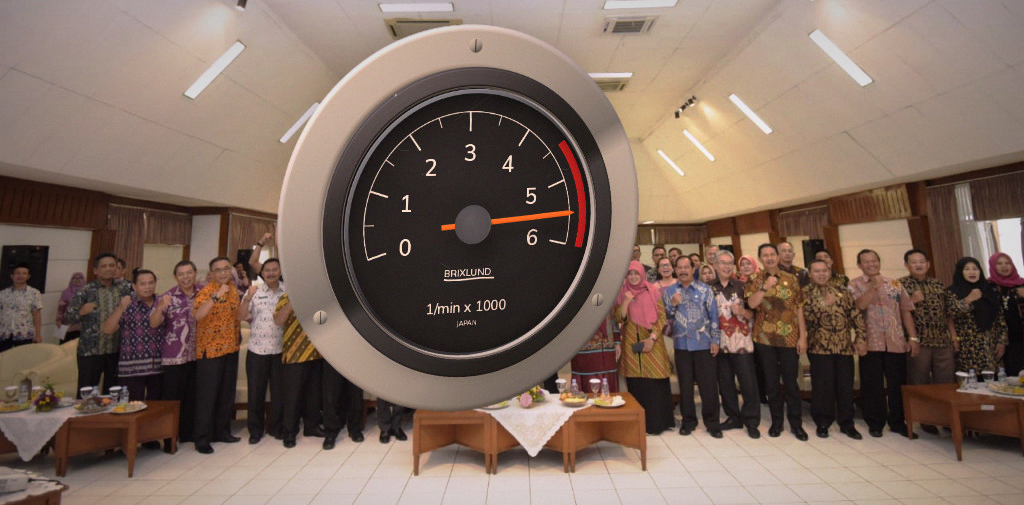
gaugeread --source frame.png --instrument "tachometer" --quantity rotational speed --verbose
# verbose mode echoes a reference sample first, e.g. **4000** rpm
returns **5500** rpm
